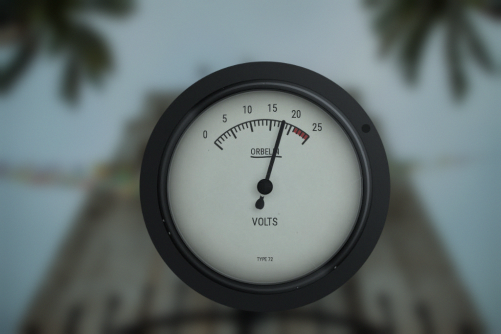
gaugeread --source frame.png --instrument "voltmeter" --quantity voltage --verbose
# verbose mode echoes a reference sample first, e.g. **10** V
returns **18** V
